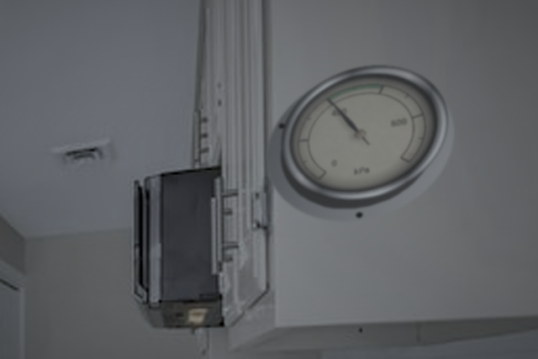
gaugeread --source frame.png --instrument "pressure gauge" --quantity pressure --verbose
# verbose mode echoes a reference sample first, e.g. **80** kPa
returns **400** kPa
